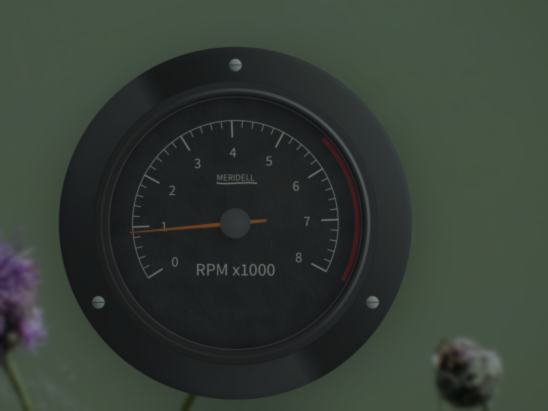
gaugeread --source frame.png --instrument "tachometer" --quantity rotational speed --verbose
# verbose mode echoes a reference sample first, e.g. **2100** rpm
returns **900** rpm
